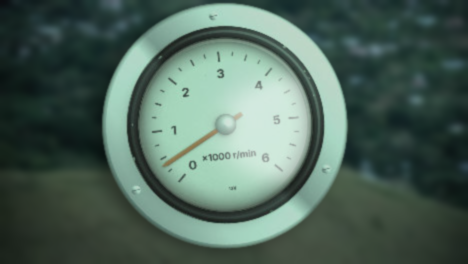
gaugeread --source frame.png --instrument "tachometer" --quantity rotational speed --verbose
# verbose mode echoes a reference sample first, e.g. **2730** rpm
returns **375** rpm
